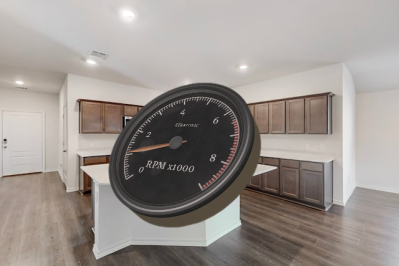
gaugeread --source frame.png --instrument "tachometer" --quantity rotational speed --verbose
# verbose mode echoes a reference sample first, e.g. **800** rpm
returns **1000** rpm
